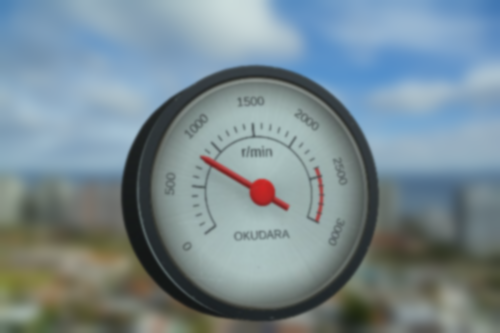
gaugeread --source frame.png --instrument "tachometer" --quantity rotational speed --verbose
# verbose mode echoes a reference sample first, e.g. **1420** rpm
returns **800** rpm
